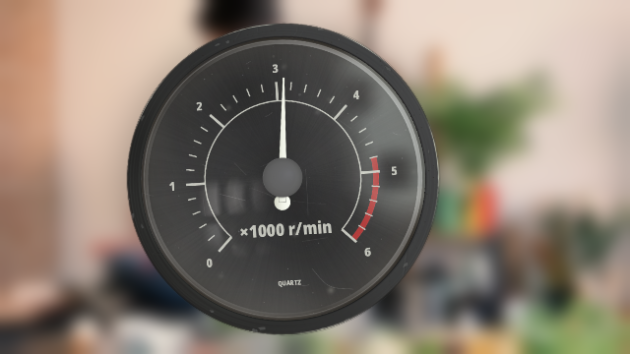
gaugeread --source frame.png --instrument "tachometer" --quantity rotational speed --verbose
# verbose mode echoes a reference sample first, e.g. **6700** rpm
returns **3100** rpm
